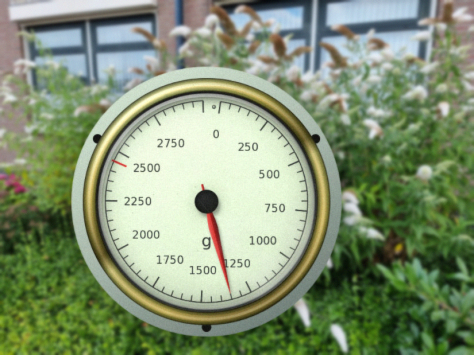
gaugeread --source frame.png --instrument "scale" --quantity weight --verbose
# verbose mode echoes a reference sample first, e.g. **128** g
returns **1350** g
